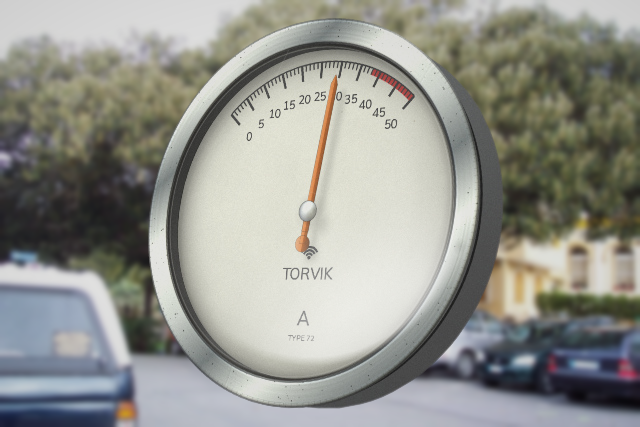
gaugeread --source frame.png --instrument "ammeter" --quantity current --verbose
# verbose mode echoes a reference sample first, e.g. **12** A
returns **30** A
